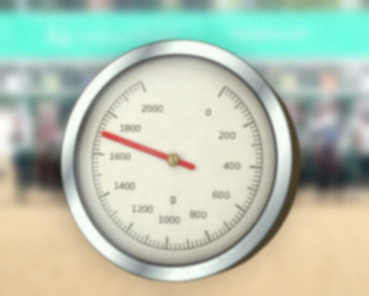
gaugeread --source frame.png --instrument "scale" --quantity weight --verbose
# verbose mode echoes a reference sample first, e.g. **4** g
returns **1700** g
